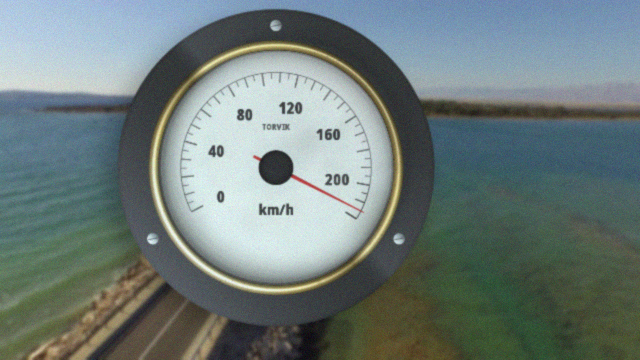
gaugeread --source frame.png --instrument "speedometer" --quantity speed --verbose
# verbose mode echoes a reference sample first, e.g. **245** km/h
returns **215** km/h
